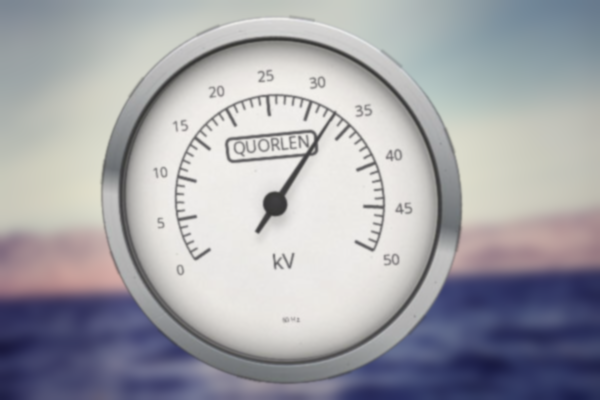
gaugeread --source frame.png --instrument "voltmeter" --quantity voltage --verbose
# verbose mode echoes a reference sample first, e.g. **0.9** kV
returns **33** kV
